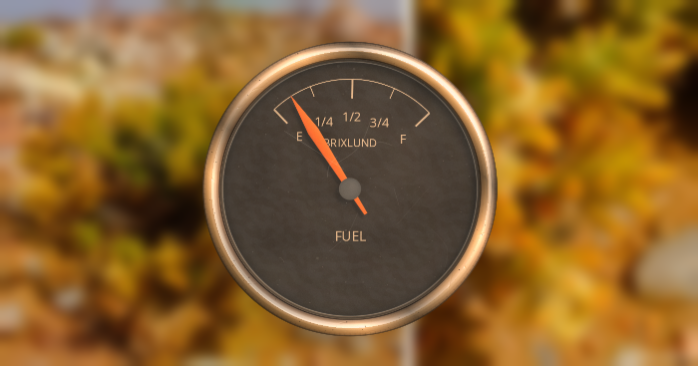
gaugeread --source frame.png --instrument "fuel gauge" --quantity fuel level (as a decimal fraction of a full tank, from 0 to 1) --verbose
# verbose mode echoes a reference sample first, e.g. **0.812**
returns **0.125**
